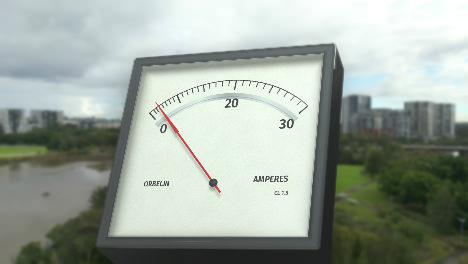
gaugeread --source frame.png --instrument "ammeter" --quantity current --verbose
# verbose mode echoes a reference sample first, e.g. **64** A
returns **5** A
